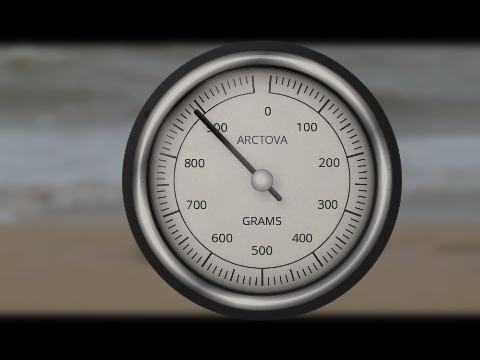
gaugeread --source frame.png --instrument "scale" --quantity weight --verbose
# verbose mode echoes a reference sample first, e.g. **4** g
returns **890** g
